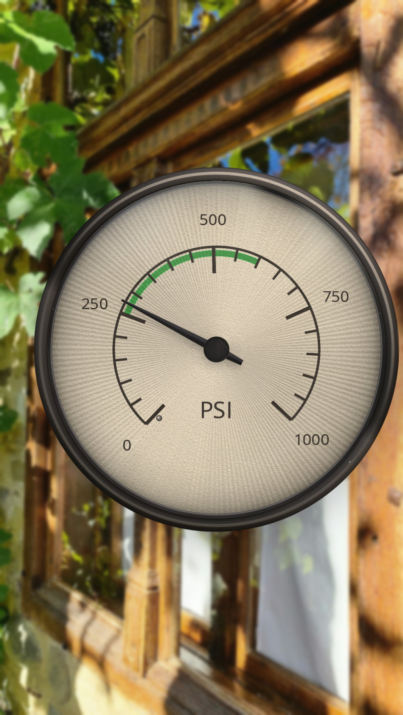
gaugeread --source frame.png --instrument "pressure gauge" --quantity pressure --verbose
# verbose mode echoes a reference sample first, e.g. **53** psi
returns **275** psi
